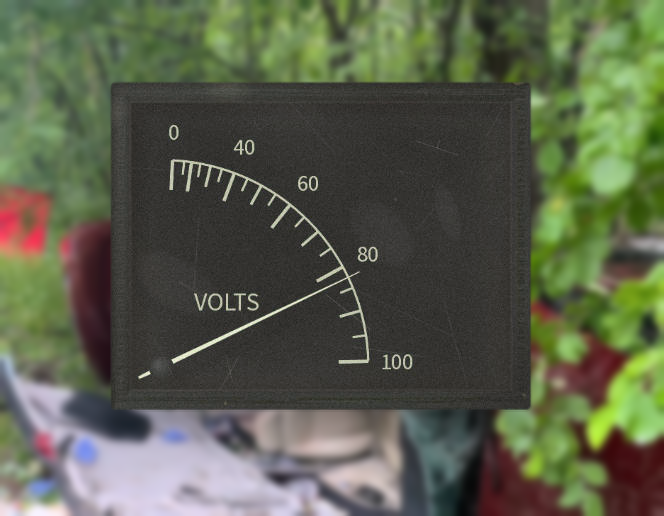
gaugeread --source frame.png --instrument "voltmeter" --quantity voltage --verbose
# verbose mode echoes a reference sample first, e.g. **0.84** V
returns **82.5** V
